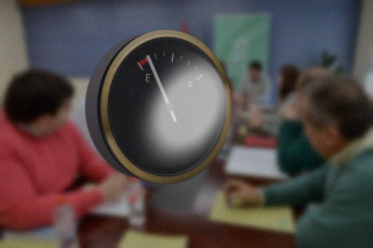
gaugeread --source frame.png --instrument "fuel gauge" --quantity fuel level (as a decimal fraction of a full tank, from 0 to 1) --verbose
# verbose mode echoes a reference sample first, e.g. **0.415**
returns **0.125**
